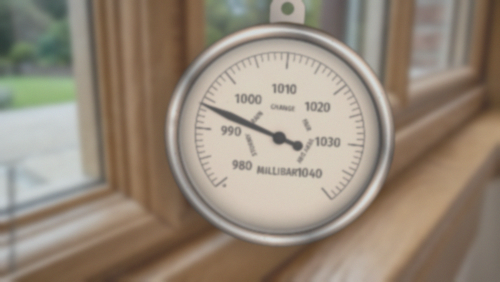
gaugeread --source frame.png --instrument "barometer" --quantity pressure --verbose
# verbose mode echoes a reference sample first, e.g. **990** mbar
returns **994** mbar
